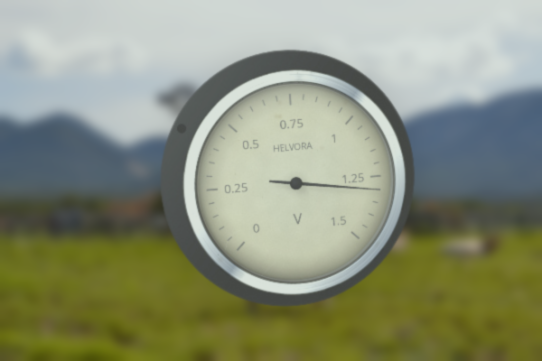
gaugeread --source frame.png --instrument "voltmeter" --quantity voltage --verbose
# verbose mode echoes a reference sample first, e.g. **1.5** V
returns **1.3** V
